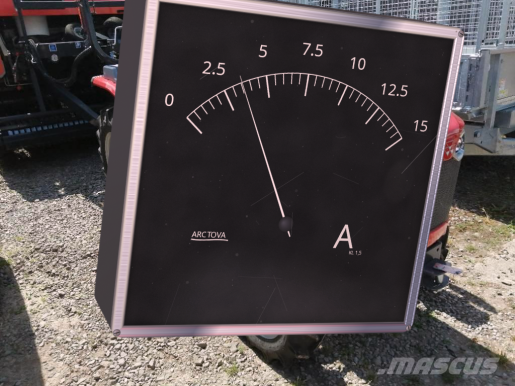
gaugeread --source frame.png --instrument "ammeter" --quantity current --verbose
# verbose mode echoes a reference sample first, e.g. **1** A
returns **3.5** A
